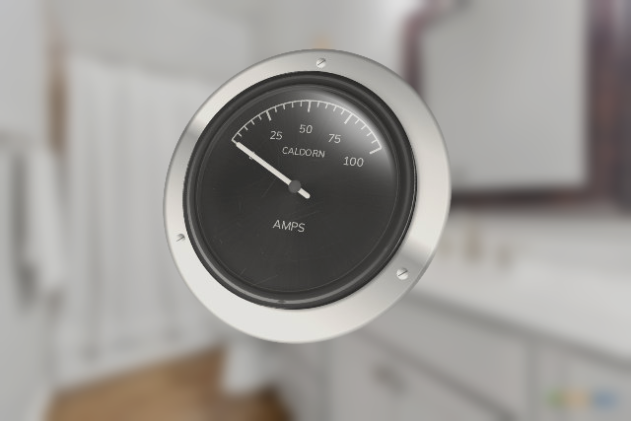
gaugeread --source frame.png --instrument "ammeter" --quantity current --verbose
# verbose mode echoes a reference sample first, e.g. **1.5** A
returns **0** A
